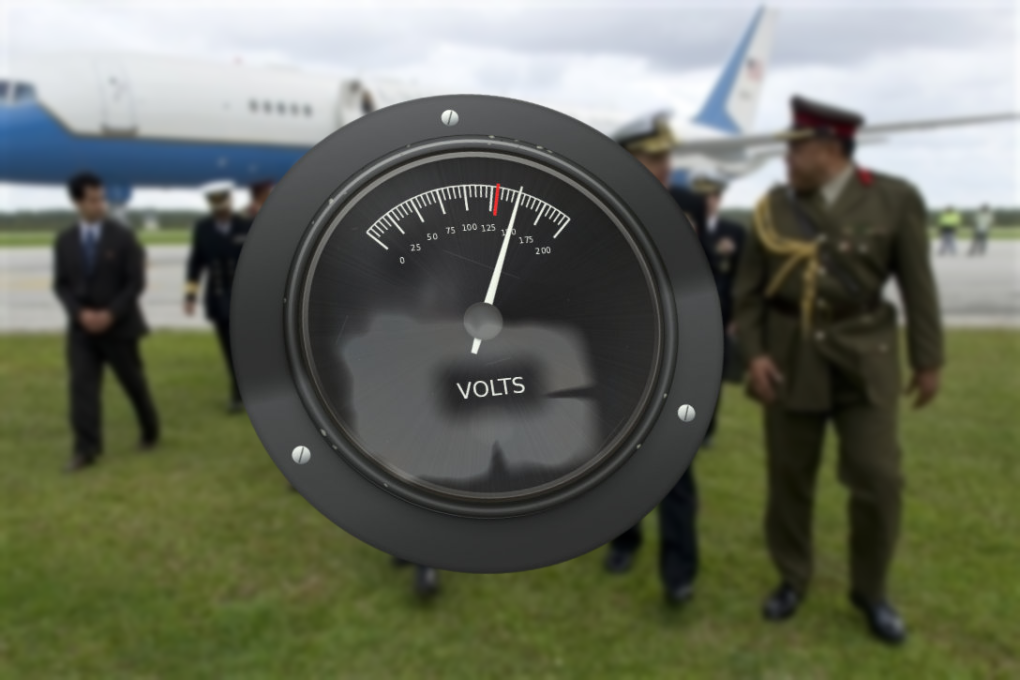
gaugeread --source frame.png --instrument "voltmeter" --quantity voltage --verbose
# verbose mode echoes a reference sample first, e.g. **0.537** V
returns **150** V
